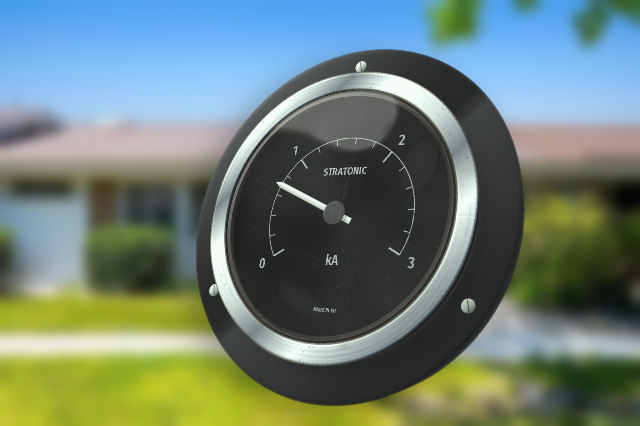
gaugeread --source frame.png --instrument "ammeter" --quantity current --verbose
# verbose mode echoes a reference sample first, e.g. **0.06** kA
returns **0.7** kA
